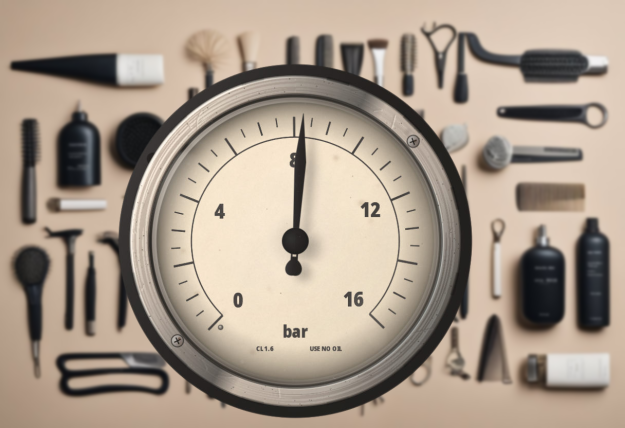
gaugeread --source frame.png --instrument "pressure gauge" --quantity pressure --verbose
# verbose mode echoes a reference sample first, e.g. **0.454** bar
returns **8.25** bar
